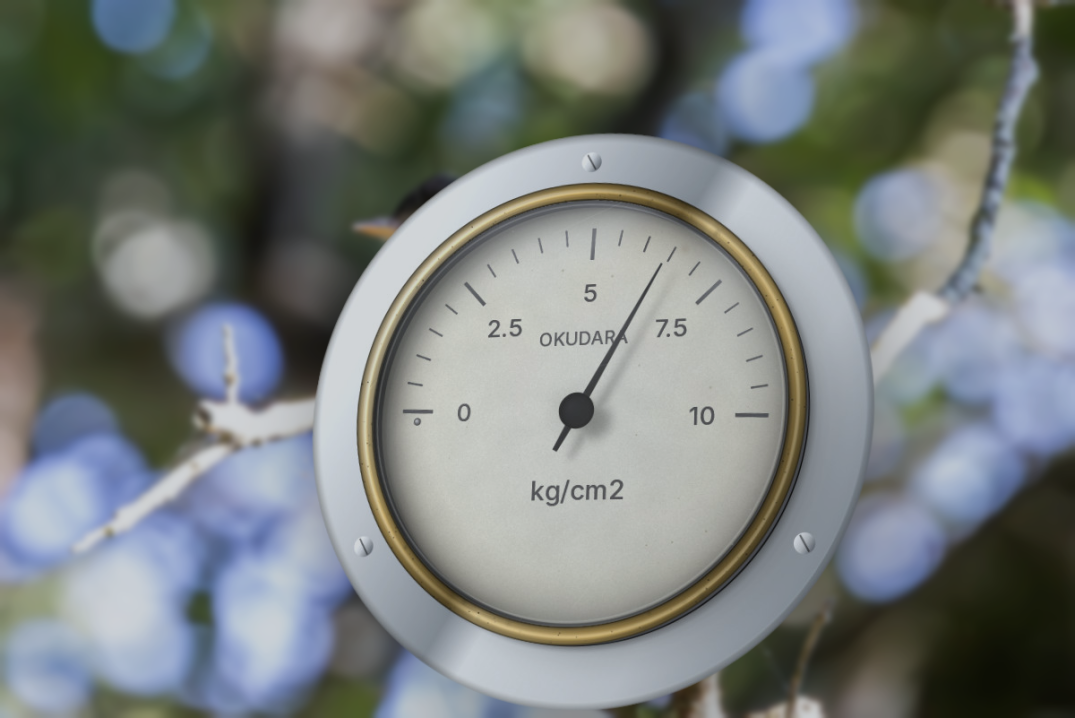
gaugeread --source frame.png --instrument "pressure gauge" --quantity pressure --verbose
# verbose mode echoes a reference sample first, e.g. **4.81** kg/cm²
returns **6.5** kg/cm²
